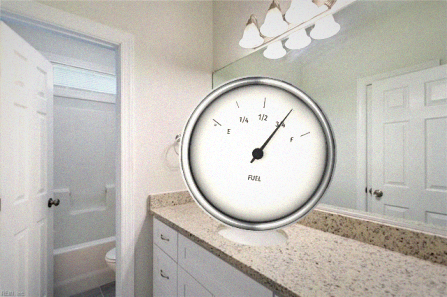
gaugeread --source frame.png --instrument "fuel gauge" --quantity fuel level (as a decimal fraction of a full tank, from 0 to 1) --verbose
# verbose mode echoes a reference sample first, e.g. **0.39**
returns **0.75**
